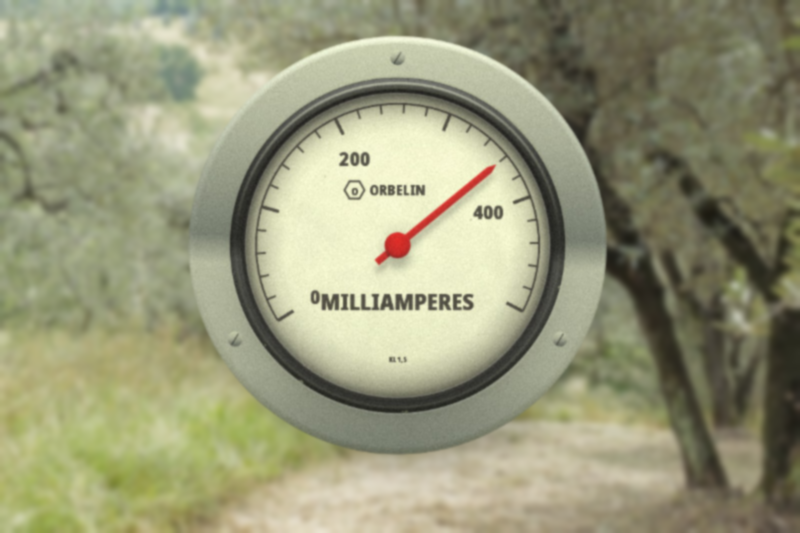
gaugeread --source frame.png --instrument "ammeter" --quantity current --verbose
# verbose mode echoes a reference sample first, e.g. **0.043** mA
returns **360** mA
